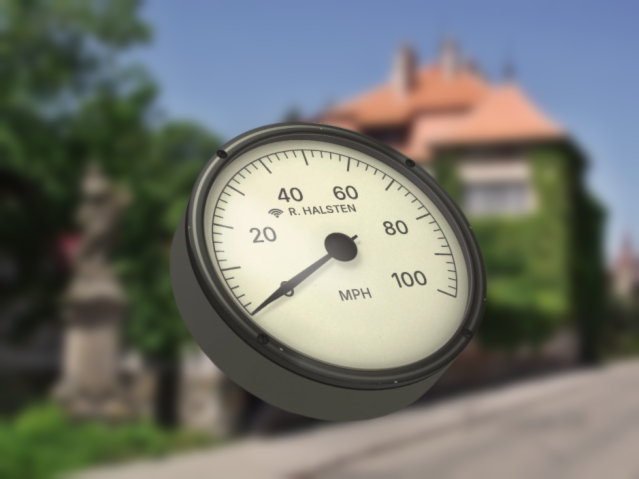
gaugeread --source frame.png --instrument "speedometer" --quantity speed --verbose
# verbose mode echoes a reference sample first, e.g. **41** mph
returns **0** mph
